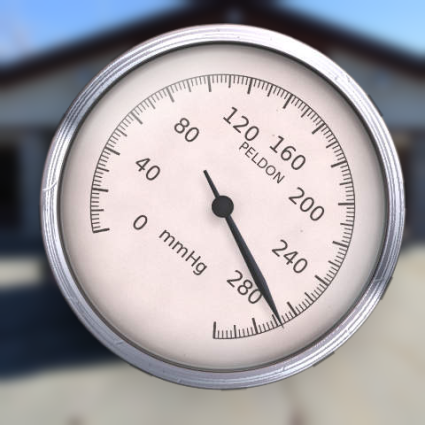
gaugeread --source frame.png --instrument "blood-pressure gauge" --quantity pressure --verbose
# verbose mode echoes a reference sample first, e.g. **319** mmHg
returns **268** mmHg
